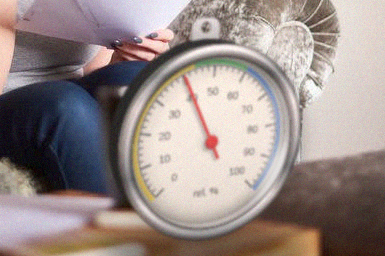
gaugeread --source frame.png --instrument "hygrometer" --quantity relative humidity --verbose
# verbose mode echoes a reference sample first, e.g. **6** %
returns **40** %
